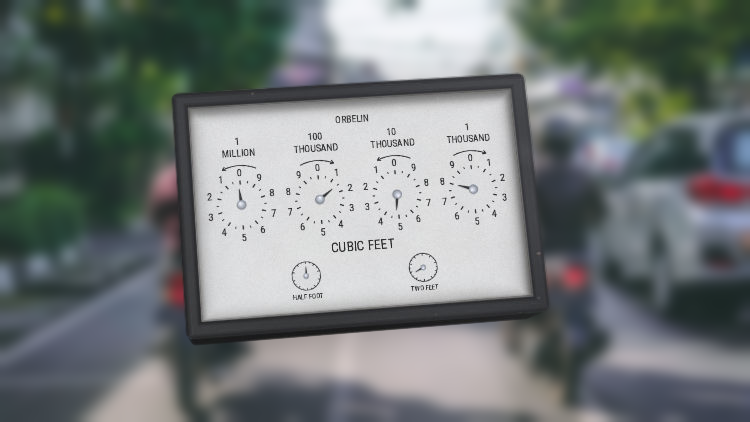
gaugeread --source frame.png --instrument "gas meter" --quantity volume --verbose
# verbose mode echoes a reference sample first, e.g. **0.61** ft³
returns **14800** ft³
